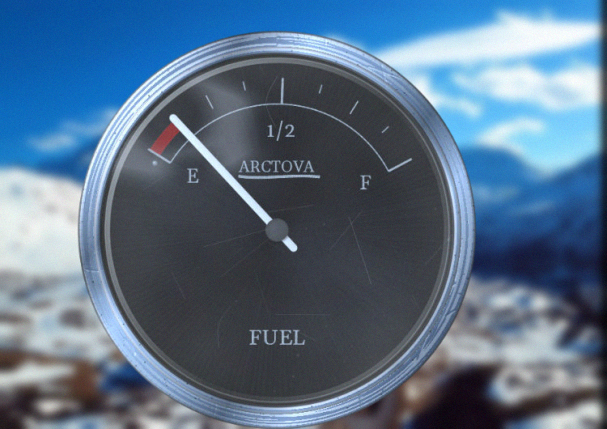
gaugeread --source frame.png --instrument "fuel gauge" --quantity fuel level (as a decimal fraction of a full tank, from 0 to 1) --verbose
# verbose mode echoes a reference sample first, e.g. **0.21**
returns **0.125**
